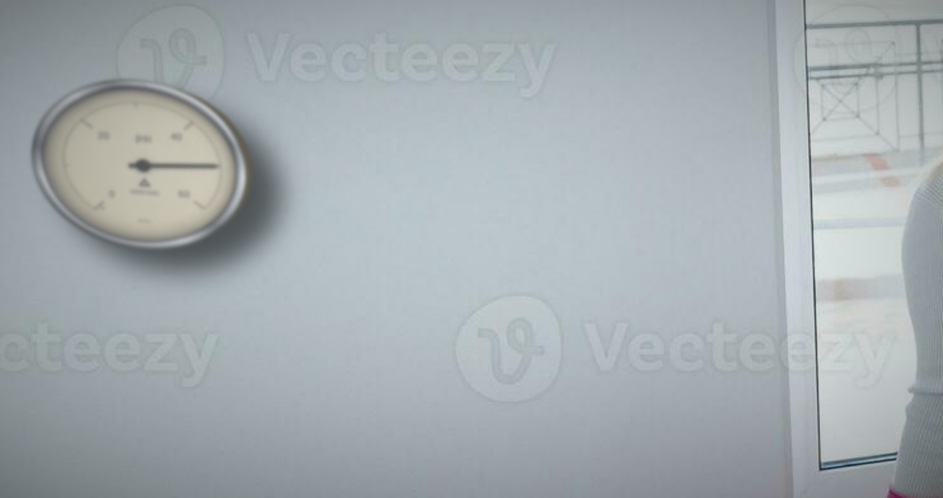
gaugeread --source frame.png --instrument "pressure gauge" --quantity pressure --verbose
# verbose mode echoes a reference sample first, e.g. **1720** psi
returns **50** psi
